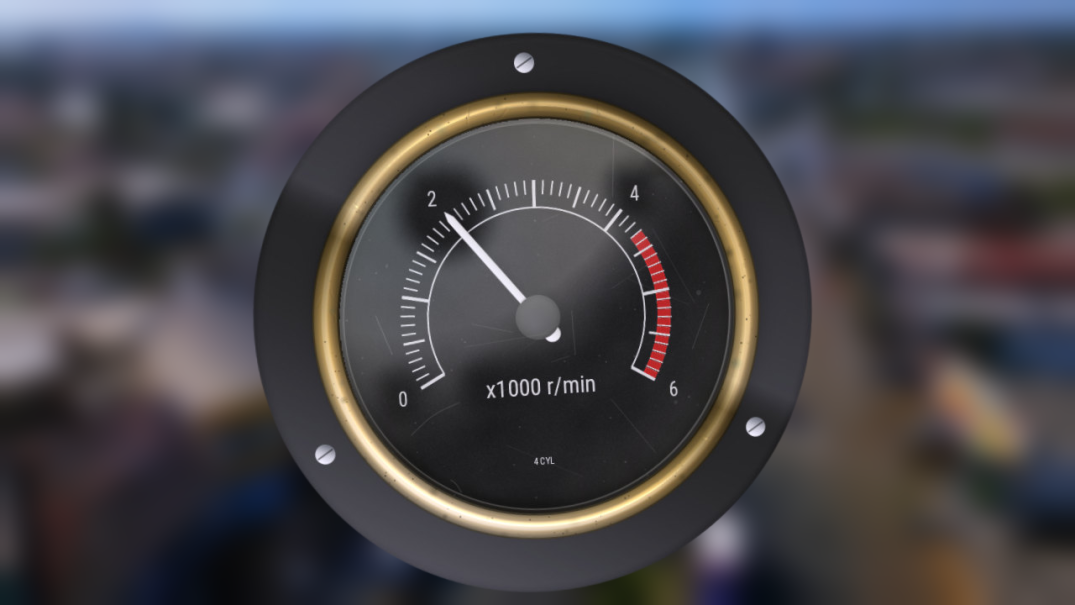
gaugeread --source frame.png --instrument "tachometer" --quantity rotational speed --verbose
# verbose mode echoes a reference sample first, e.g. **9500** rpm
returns **2000** rpm
